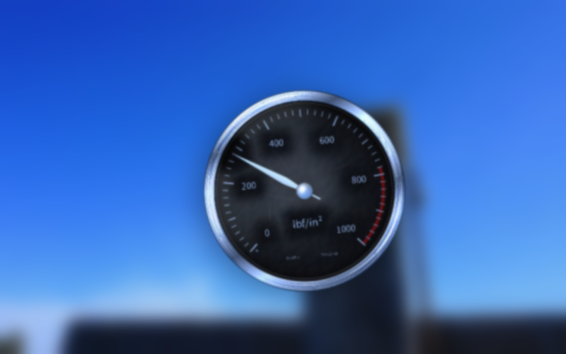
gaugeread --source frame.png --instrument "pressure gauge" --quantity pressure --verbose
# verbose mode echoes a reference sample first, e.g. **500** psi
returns **280** psi
